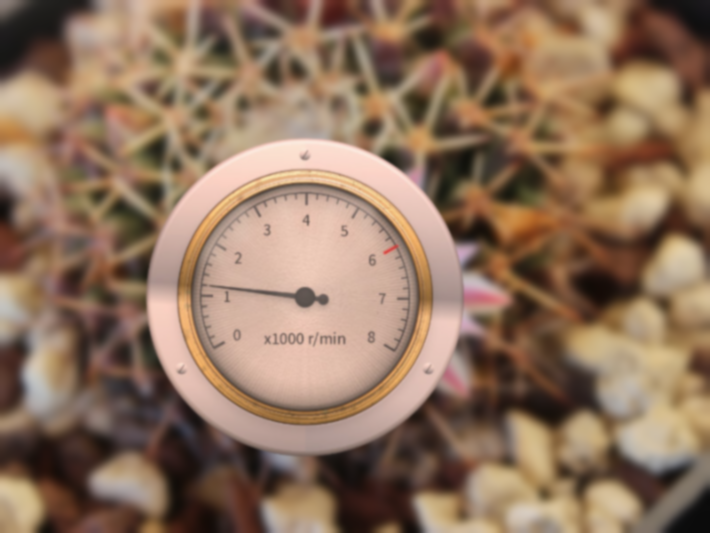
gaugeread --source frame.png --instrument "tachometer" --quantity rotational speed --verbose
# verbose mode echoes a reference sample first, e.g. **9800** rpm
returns **1200** rpm
